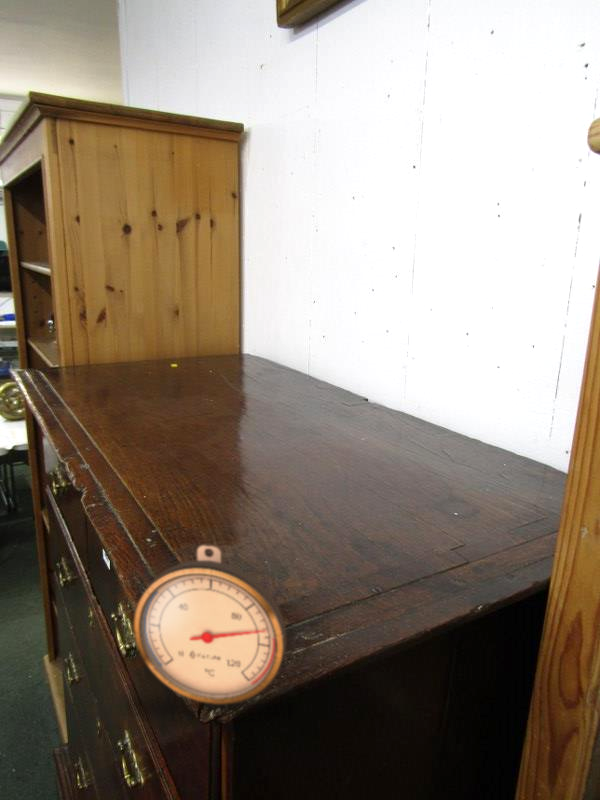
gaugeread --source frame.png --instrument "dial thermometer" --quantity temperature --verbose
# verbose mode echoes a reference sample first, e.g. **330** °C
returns **92** °C
